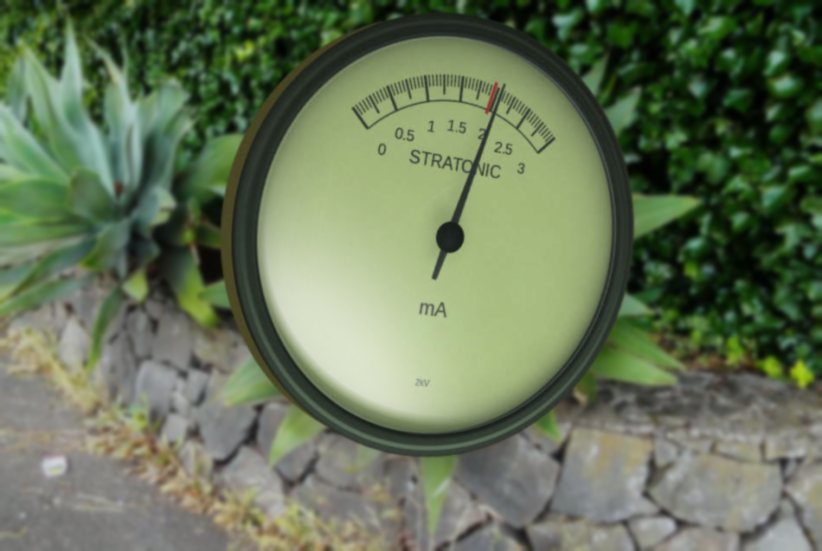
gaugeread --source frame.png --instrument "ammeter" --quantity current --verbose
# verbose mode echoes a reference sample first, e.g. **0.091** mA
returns **2** mA
